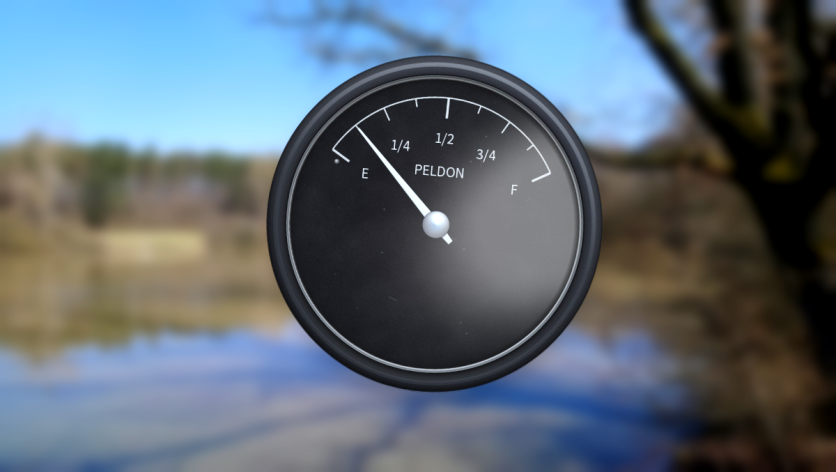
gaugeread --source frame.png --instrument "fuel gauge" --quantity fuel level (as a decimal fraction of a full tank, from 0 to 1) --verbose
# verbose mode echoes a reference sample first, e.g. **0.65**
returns **0.125**
